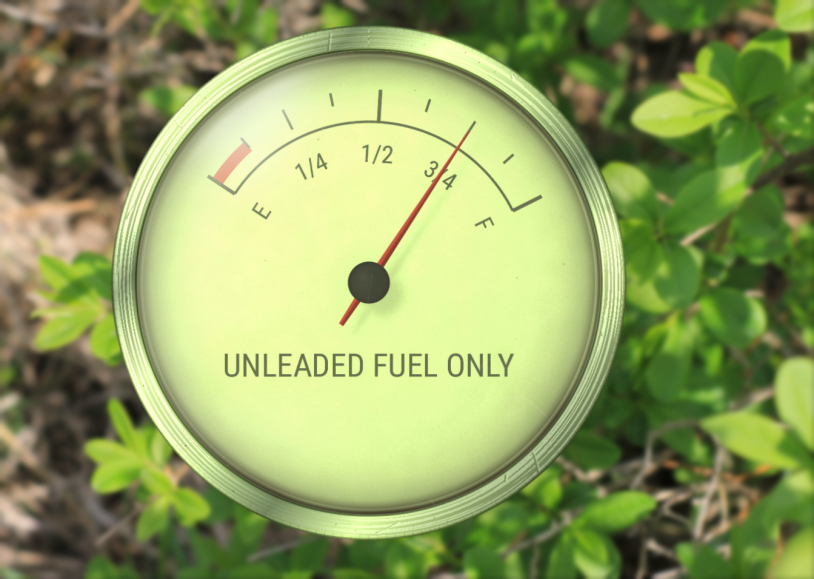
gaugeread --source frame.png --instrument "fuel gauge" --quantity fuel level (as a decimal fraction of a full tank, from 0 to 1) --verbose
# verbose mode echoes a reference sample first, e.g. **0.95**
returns **0.75**
